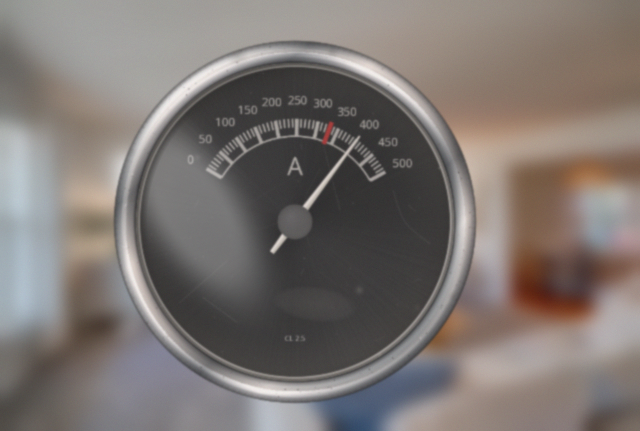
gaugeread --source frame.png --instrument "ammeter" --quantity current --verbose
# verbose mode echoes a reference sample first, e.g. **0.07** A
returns **400** A
